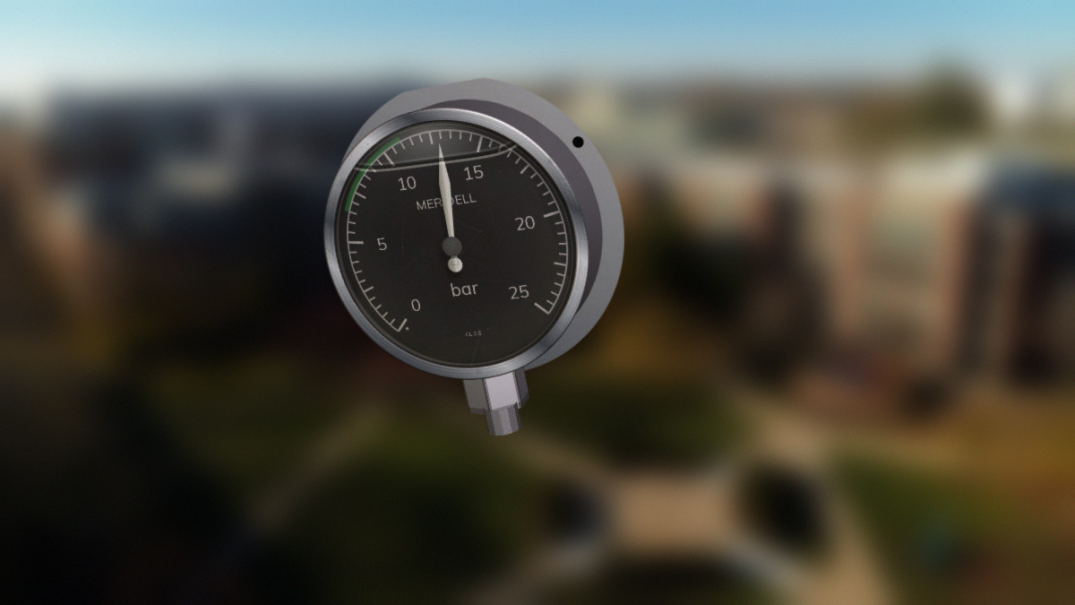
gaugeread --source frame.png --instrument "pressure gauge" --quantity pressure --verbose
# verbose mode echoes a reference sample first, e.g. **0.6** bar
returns **13** bar
